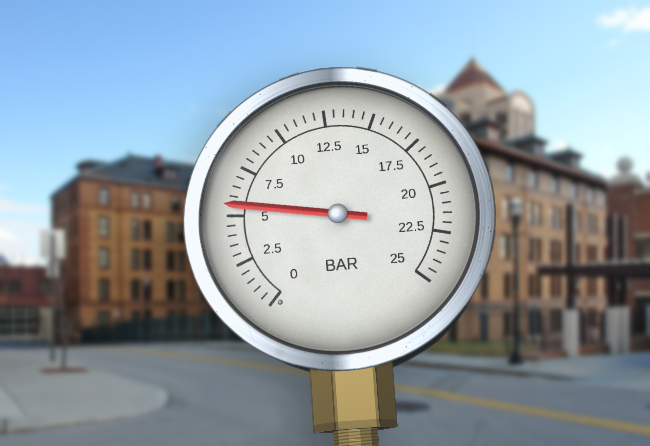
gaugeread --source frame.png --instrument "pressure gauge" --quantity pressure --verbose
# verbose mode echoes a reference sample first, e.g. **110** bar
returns **5.5** bar
